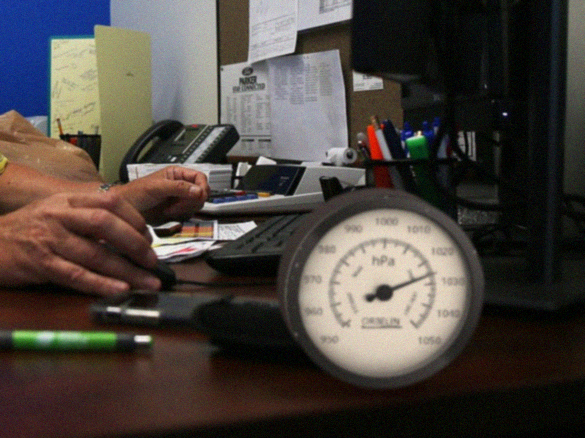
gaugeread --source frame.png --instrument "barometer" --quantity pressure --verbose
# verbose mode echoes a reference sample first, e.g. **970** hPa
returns **1025** hPa
